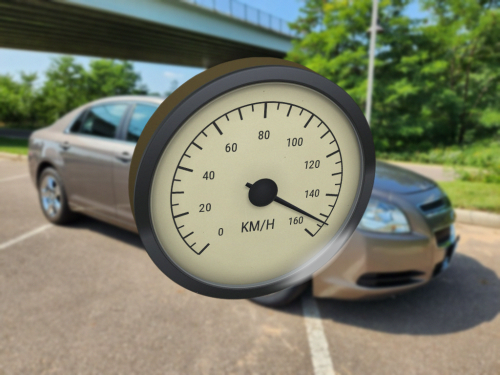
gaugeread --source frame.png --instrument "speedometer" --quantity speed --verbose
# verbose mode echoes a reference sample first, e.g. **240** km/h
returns **152.5** km/h
